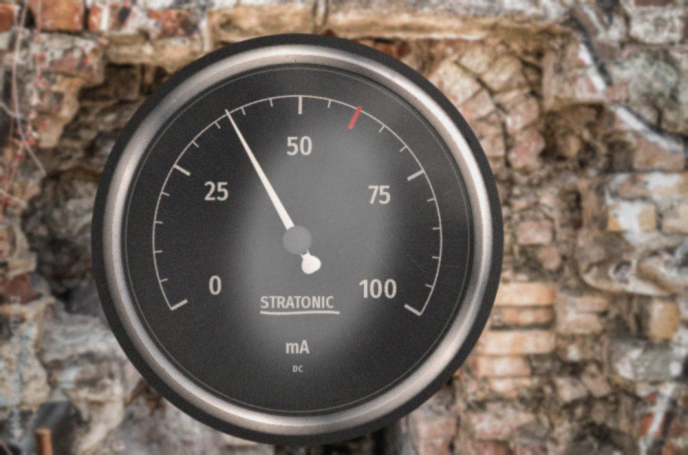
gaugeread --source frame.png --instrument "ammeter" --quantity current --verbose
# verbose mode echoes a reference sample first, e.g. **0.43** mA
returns **37.5** mA
